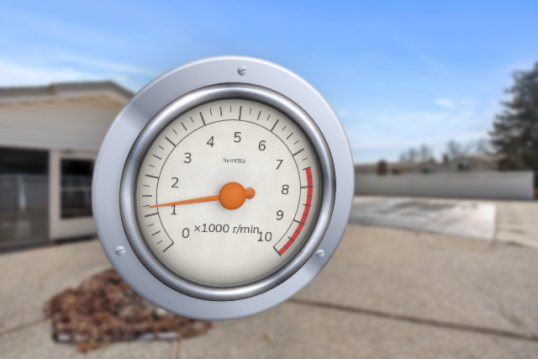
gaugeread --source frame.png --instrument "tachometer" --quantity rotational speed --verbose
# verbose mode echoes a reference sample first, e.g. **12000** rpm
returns **1250** rpm
